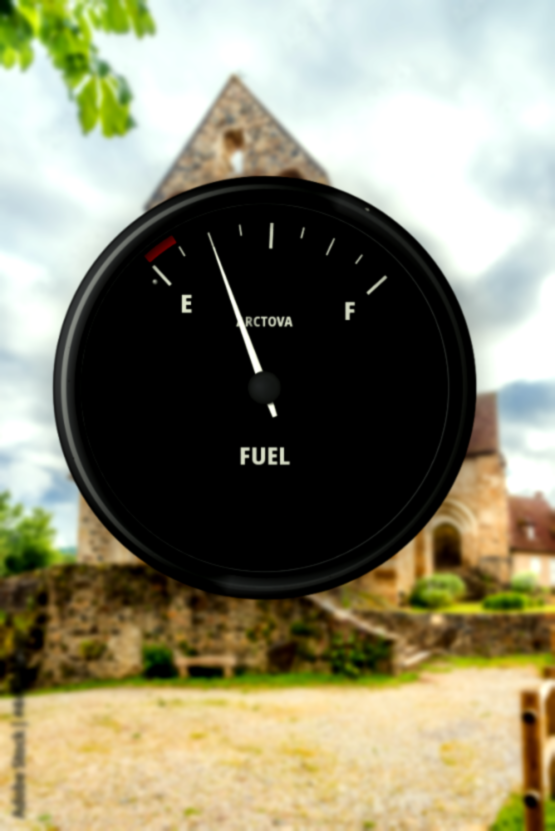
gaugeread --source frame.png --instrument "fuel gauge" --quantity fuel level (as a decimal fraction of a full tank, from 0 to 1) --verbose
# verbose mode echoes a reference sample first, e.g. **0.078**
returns **0.25**
